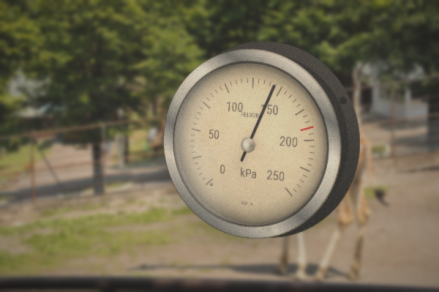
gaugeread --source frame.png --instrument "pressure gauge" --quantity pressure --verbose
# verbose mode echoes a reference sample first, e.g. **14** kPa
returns **145** kPa
